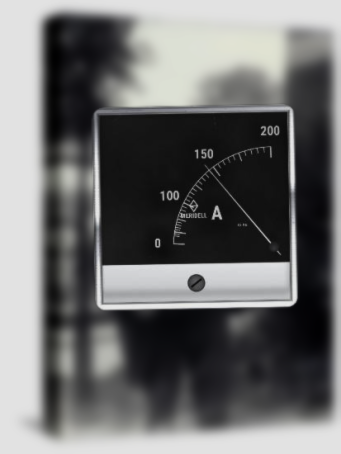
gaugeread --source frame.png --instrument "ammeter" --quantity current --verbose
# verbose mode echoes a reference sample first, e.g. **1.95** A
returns **145** A
